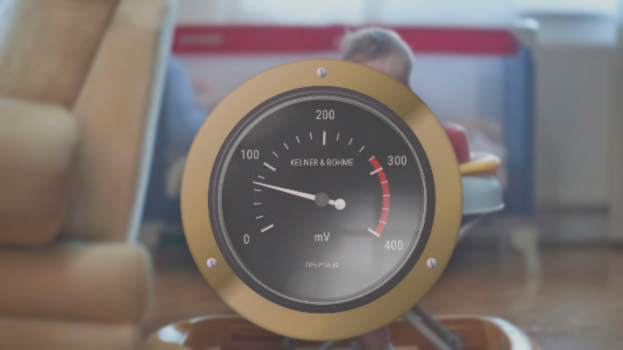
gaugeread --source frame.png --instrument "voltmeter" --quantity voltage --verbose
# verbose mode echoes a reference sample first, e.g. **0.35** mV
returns **70** mV
